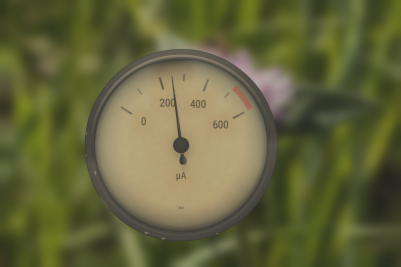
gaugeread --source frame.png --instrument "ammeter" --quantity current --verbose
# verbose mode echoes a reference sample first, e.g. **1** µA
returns **250** µA
